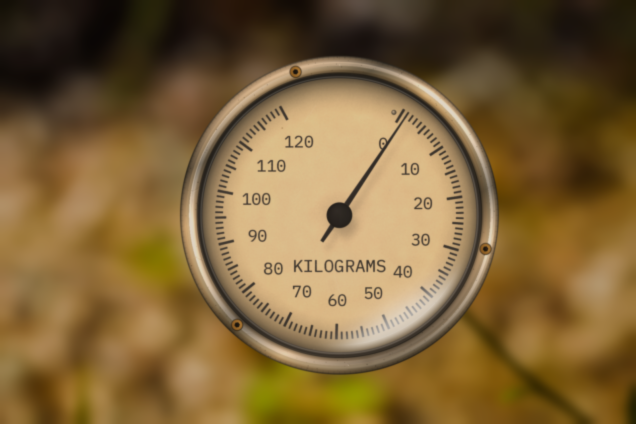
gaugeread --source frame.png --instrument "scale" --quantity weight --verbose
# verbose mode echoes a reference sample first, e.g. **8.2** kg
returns **1** kg
